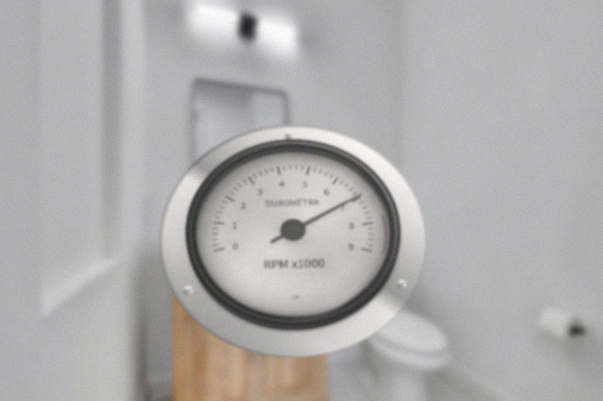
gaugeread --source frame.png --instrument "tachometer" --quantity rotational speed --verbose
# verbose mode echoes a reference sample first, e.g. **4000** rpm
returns **7000** rpm
